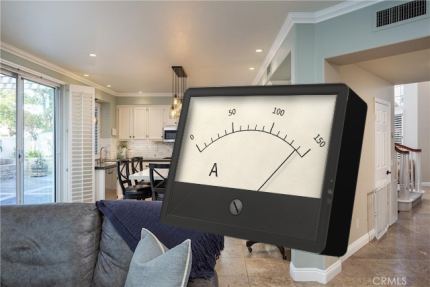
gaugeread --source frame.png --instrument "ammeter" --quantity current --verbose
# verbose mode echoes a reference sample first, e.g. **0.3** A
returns **140** A
